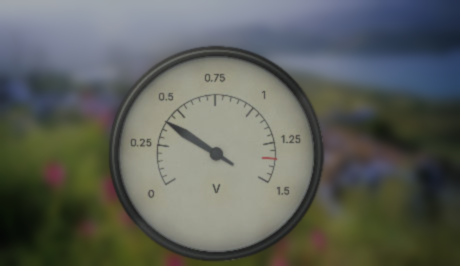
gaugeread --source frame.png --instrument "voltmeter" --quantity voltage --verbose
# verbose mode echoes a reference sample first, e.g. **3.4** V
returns **0.4** V
